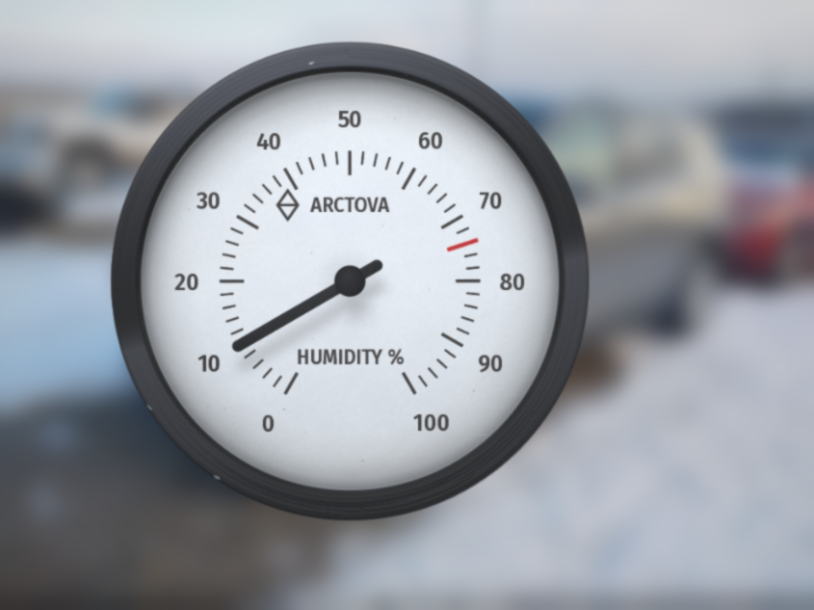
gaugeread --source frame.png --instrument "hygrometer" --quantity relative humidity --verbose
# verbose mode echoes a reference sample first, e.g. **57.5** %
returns **10** %
